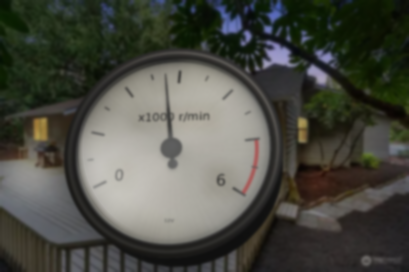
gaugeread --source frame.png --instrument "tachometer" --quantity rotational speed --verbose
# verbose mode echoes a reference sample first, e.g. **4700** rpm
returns **2750** rpm
